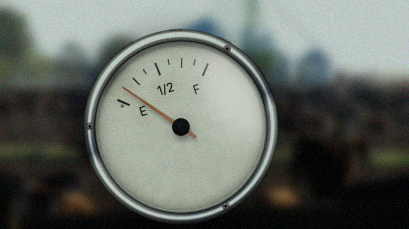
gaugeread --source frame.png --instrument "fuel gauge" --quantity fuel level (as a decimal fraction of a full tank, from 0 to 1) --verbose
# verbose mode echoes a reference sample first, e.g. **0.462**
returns **0.125**
